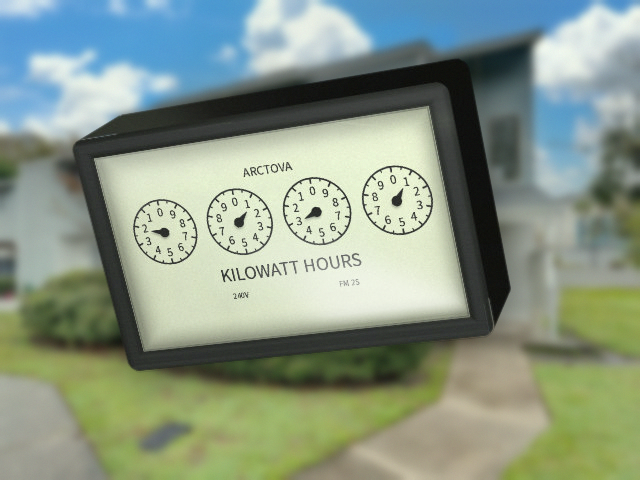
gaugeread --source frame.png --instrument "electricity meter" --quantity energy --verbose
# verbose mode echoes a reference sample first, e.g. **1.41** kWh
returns **2131** kWh
